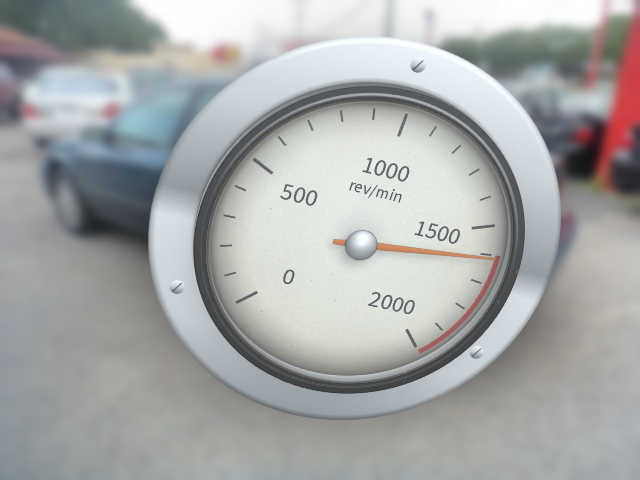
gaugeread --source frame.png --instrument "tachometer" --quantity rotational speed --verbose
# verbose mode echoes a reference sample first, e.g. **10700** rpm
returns **1600** rpm
